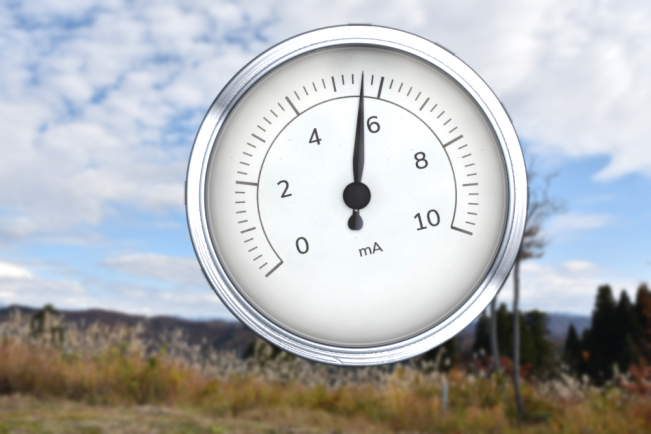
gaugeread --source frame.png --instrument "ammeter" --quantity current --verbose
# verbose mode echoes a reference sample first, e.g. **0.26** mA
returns **5.6** mA
